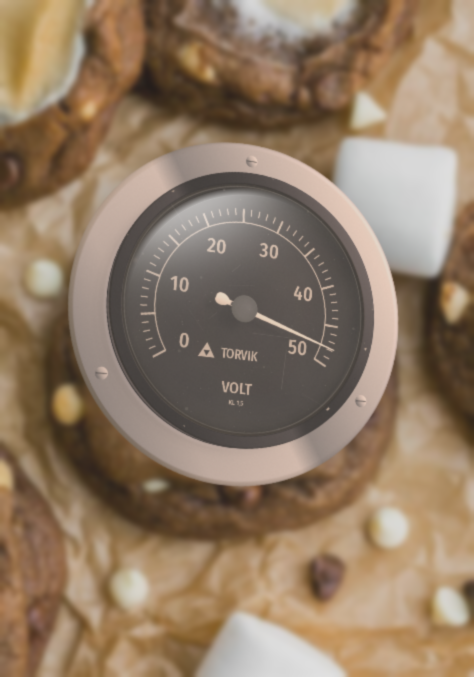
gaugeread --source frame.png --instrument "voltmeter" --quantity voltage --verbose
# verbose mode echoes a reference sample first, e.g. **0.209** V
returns **48** V
